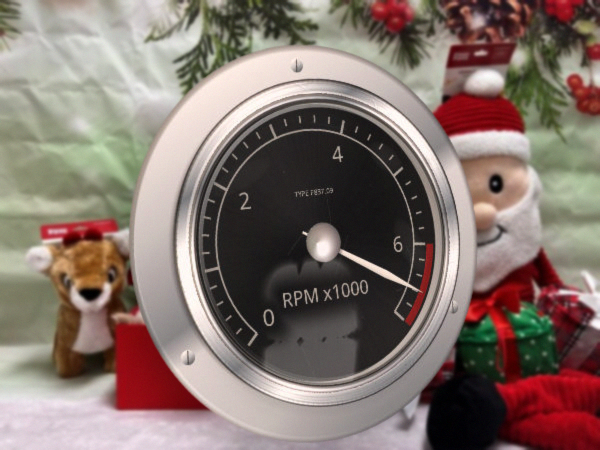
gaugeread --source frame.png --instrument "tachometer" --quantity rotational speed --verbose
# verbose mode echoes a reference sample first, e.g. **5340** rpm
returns **6600** rpm
